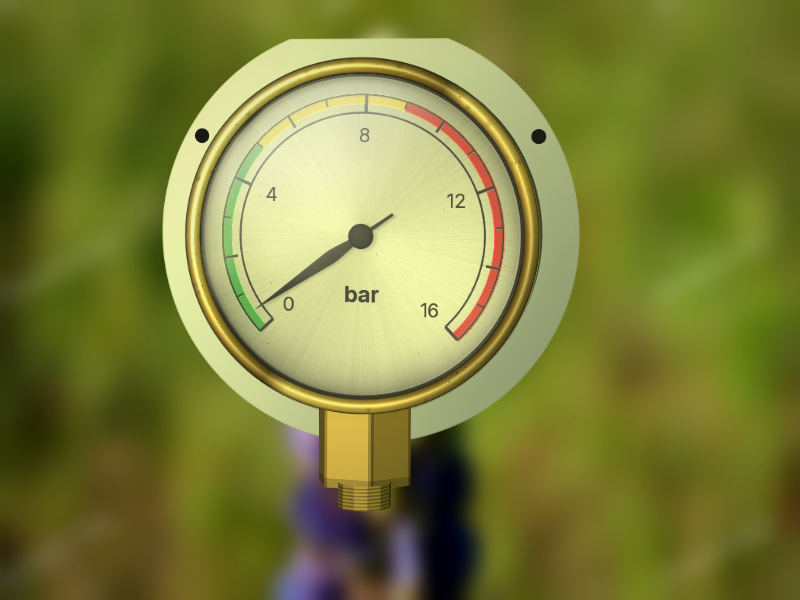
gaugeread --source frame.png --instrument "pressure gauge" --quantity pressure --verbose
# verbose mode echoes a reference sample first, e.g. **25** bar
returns **0.5** bar
